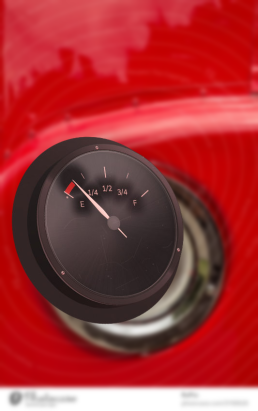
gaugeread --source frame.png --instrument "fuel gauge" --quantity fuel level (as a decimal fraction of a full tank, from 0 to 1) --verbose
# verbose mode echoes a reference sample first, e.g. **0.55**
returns **0.125**
